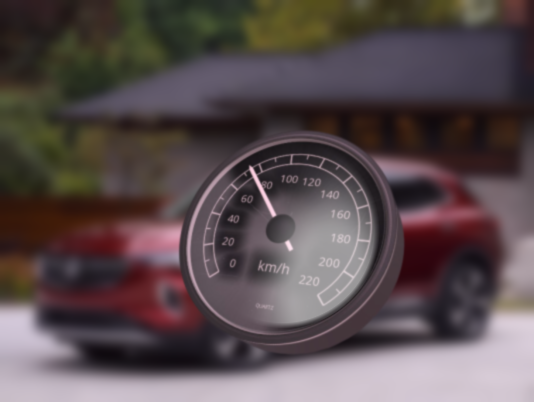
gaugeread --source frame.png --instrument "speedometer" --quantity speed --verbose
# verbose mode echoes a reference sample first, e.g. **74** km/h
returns **75** km/h
